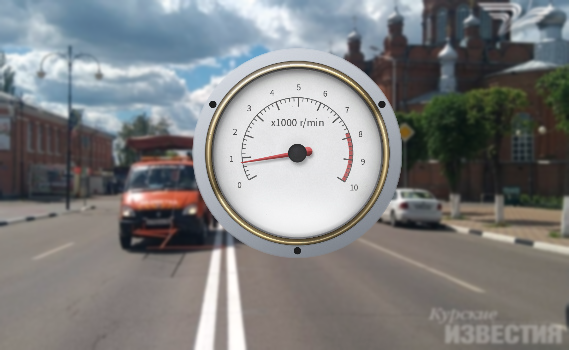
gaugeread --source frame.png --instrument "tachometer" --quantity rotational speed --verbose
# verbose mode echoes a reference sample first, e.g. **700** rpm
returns **800** rpm
